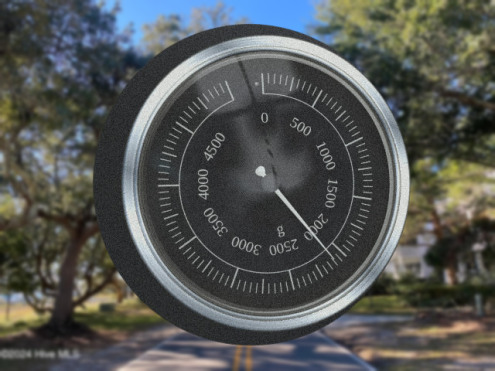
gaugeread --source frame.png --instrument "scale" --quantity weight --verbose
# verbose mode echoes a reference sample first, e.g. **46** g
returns **2100** g
